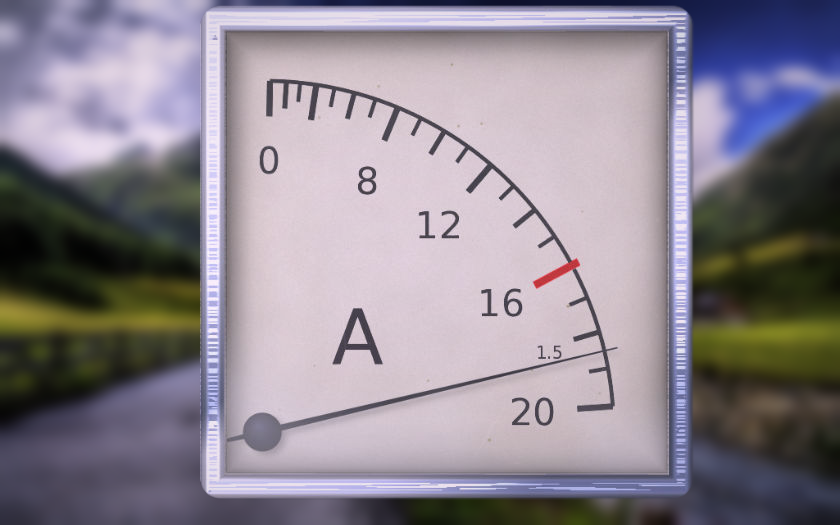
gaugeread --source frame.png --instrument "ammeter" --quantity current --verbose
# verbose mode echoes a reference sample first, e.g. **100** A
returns **18.5** A
